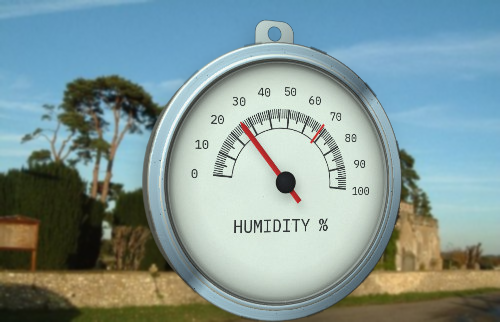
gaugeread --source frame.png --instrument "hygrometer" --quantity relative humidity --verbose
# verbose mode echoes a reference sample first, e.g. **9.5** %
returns **25** %
